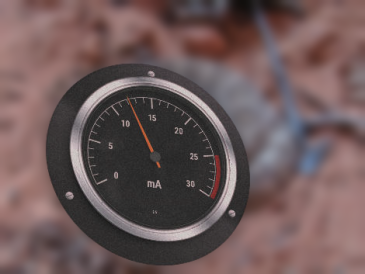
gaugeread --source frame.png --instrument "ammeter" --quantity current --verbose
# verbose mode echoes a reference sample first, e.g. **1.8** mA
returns **12** mA
